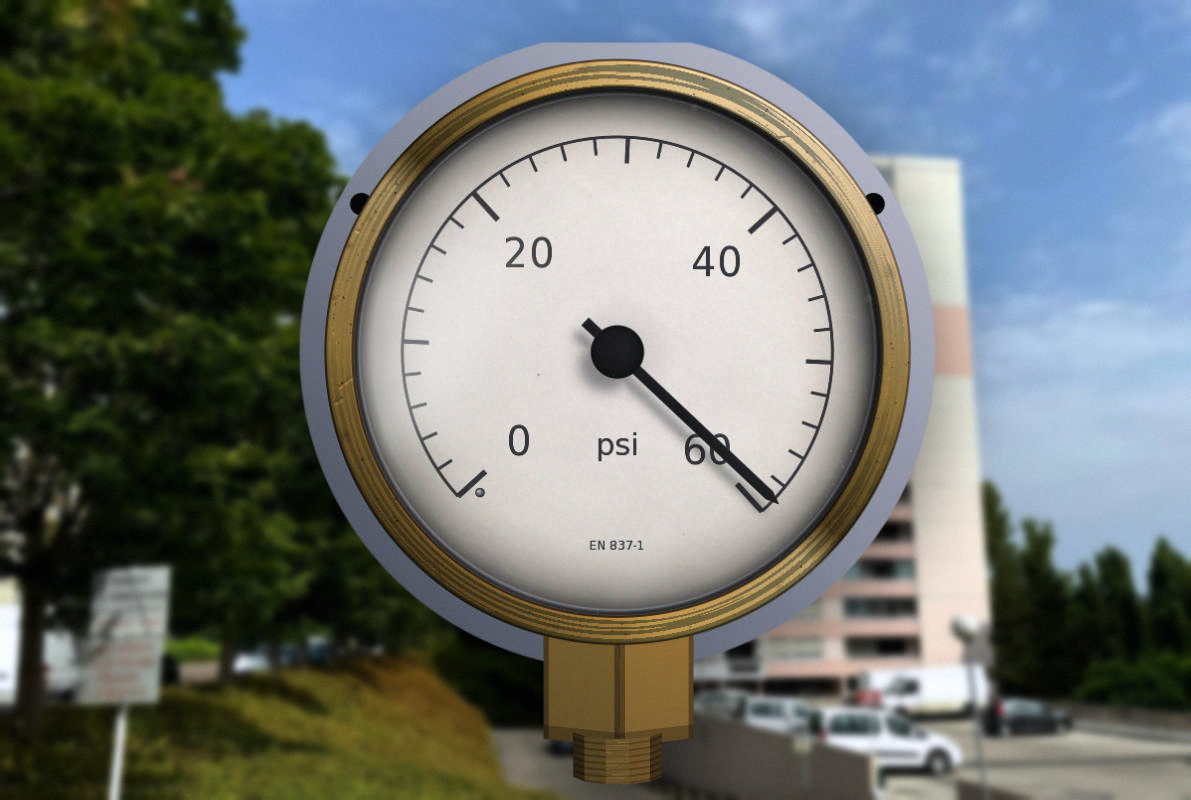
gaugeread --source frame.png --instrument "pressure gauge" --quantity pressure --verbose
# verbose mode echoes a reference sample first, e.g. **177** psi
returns **59** psi
